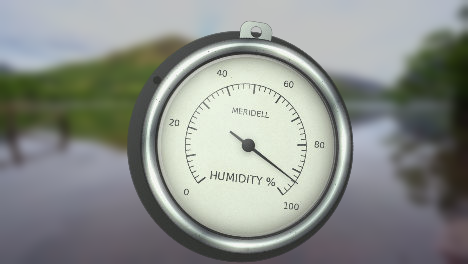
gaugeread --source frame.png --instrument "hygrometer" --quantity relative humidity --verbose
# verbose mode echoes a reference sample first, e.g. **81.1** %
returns **94** %
